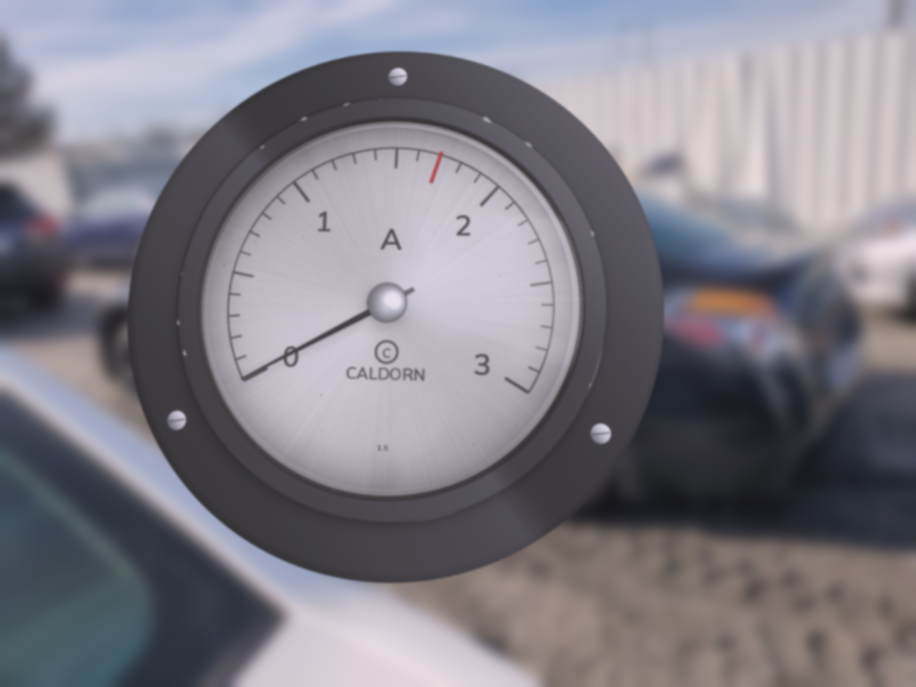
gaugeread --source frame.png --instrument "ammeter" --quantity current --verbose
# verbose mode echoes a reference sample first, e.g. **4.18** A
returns **0** A
